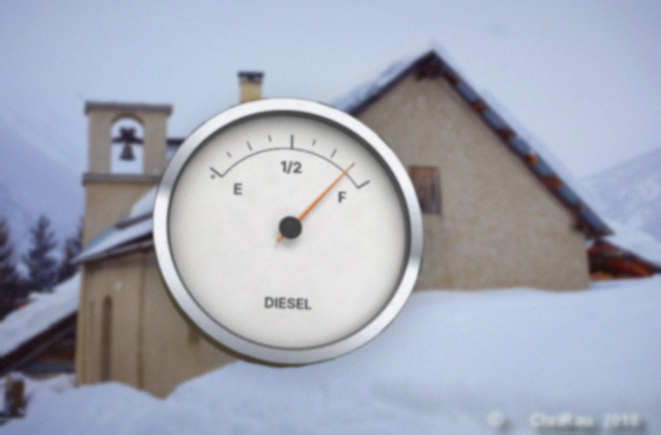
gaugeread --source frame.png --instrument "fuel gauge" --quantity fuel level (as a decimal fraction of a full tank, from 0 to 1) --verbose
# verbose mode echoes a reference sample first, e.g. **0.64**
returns **0.875**
